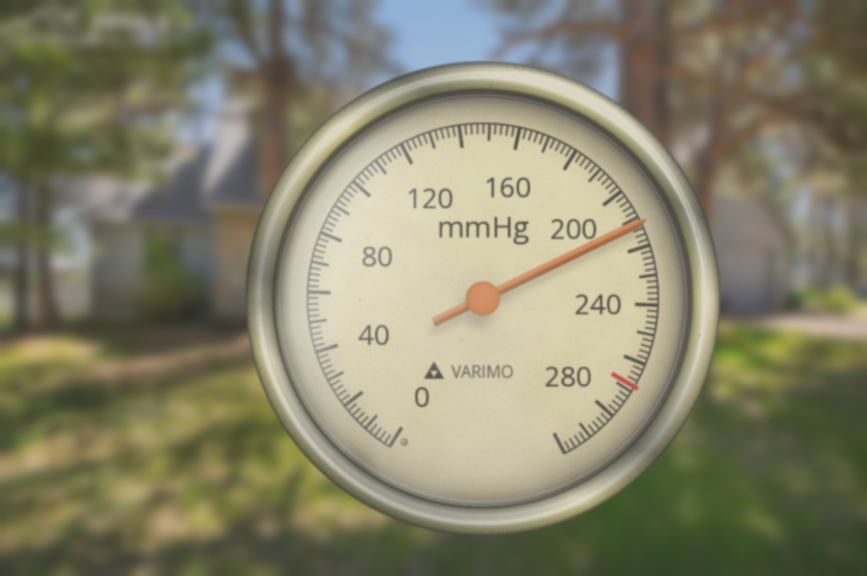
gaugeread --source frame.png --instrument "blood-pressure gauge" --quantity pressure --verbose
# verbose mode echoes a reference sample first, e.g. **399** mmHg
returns **212** mmHg
